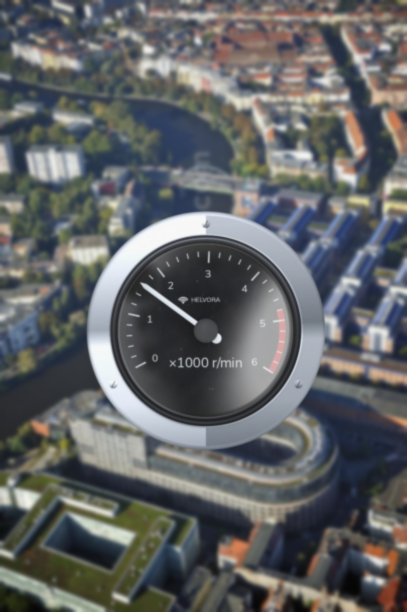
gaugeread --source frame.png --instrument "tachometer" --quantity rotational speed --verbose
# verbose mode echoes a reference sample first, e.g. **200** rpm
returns **1600** rpm
